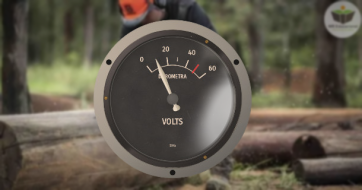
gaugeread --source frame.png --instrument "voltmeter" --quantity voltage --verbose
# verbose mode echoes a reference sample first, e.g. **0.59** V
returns **10** V
